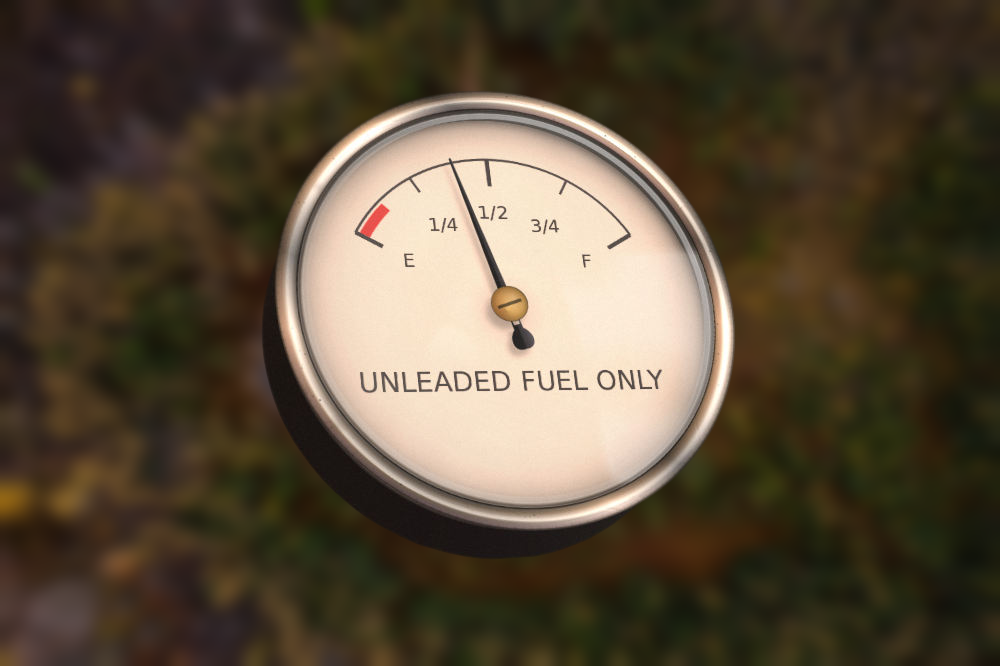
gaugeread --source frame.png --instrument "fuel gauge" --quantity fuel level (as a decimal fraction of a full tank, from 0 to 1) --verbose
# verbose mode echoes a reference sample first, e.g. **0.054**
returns **0.375**
